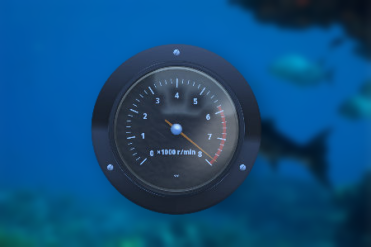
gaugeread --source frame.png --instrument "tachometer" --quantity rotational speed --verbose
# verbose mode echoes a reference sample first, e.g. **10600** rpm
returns **7800** rpm
